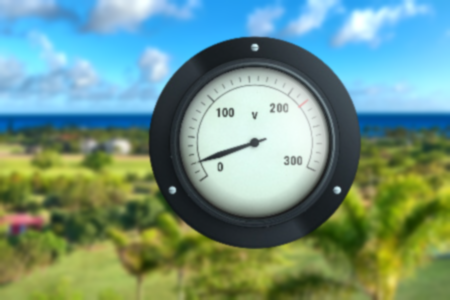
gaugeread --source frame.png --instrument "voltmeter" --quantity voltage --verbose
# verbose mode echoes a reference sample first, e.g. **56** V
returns **20** V
